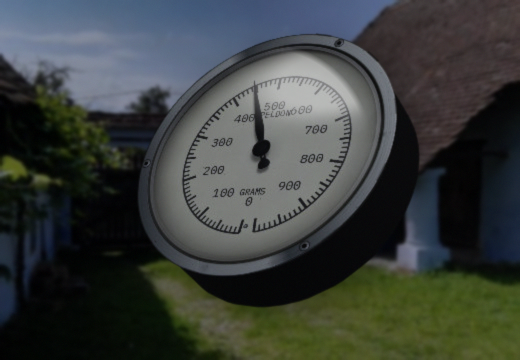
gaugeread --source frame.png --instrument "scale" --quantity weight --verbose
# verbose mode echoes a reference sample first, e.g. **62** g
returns **450** g
